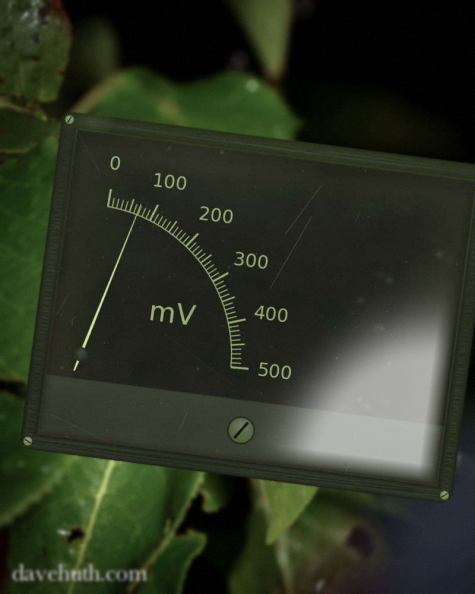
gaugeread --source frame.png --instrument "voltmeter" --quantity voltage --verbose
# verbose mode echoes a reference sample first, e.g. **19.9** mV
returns **70** mV
